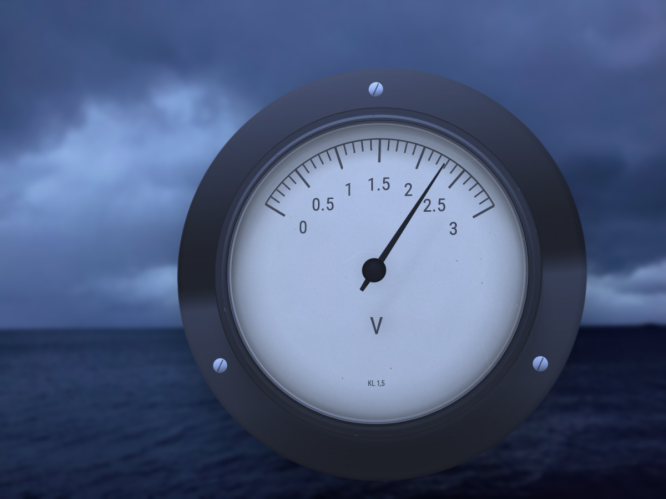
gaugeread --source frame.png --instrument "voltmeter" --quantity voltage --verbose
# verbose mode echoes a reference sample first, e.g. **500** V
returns **2.3** V
